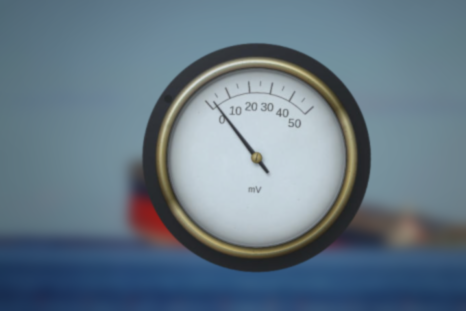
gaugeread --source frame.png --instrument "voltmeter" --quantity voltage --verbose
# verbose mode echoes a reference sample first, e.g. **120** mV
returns **2.5** mV
